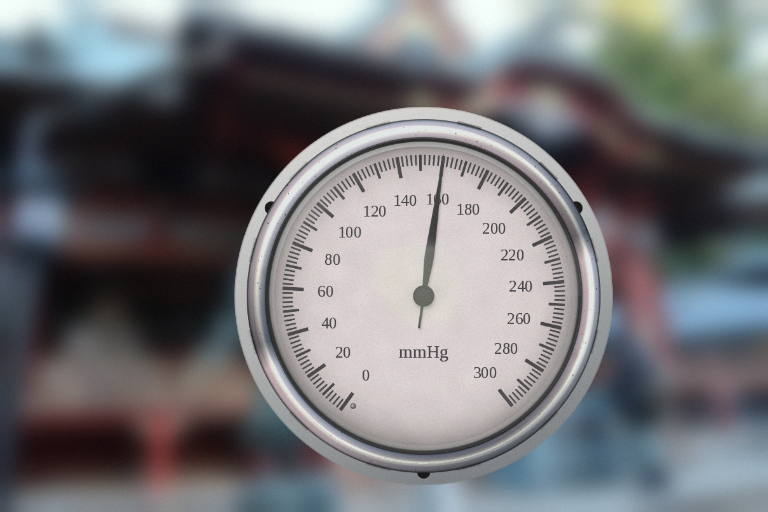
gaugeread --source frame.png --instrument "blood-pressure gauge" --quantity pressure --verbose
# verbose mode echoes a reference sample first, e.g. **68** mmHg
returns **160** mmHg
